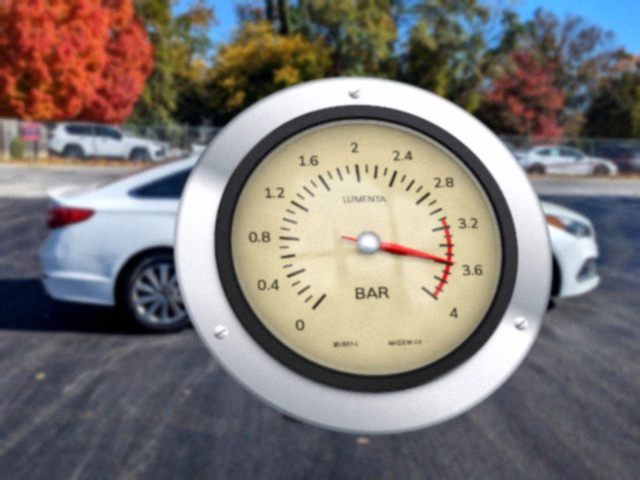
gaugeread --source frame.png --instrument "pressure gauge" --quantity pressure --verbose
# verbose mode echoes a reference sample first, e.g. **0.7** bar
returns **3.6** bar
